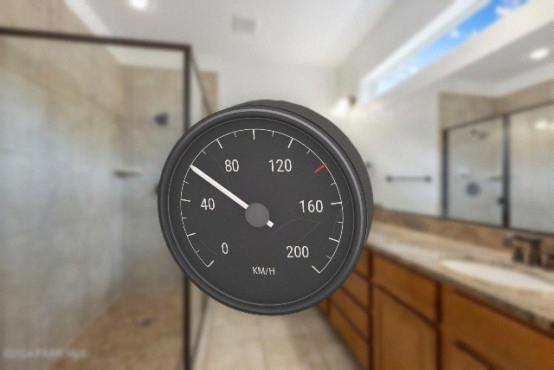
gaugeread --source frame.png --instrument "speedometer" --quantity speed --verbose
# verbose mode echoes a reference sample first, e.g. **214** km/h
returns **60** km/h
